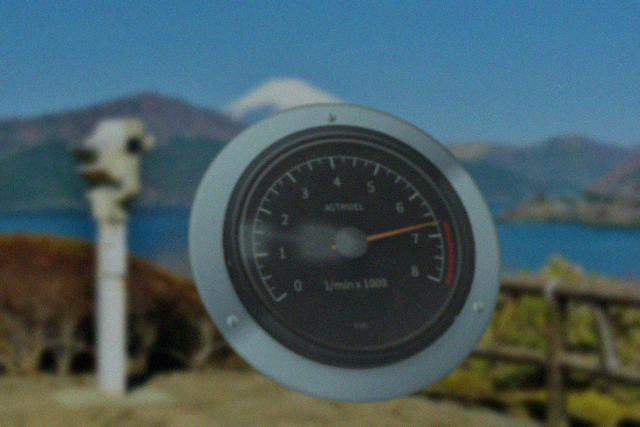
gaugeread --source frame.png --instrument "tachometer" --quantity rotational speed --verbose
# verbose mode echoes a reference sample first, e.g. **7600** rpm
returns **6750** rpm
